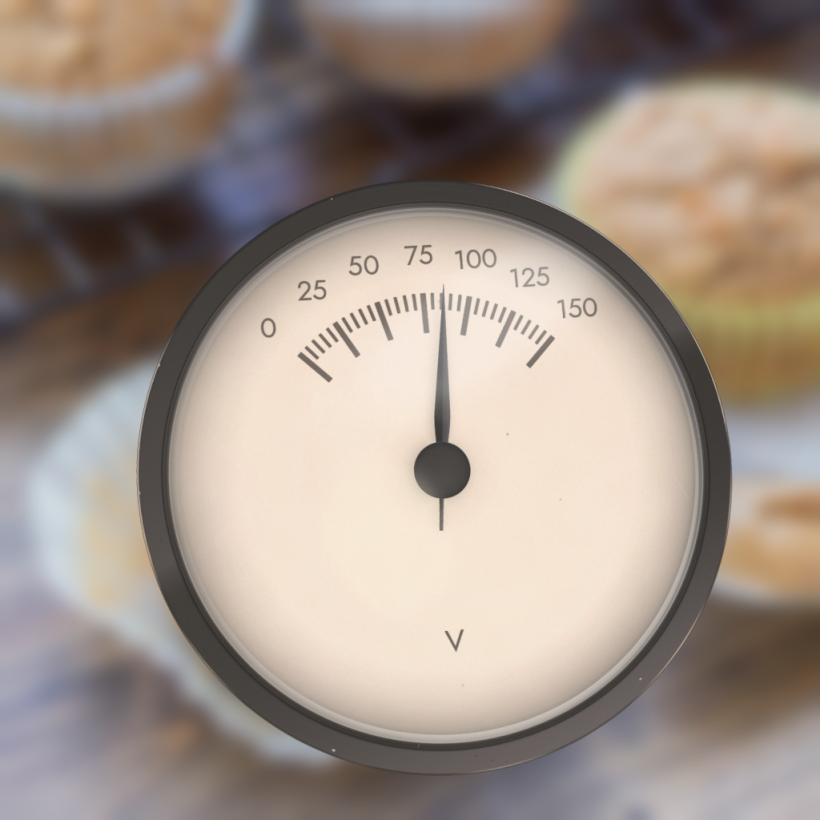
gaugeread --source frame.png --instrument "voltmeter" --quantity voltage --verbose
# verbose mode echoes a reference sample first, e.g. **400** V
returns **85** V
